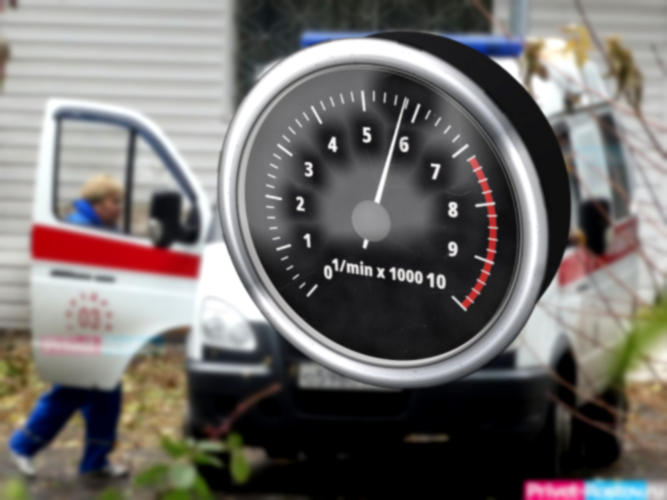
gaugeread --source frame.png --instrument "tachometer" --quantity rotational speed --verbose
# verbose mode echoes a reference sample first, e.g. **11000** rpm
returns **5800** rpm
